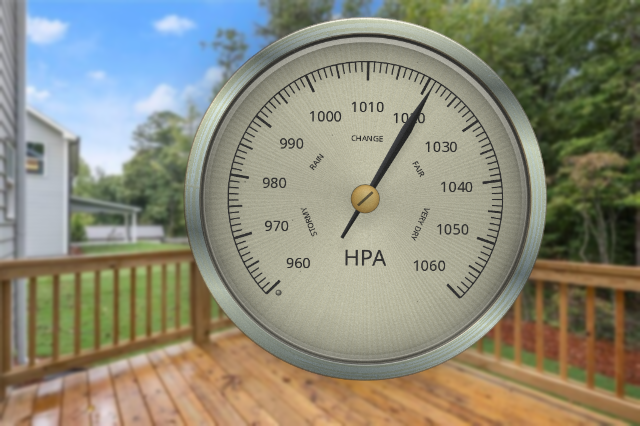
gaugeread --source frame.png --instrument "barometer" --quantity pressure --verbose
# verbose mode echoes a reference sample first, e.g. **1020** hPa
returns **1021** hPa
